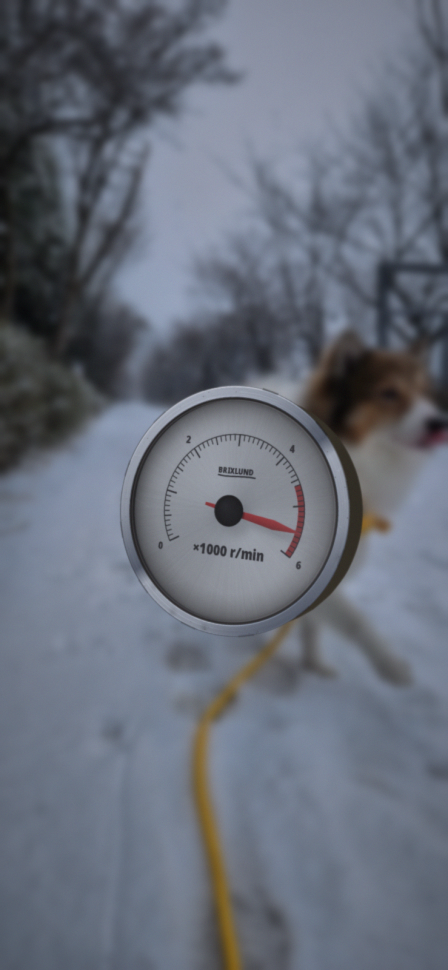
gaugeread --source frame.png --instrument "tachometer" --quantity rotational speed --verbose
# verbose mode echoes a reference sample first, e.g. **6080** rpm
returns **5500** rpm
